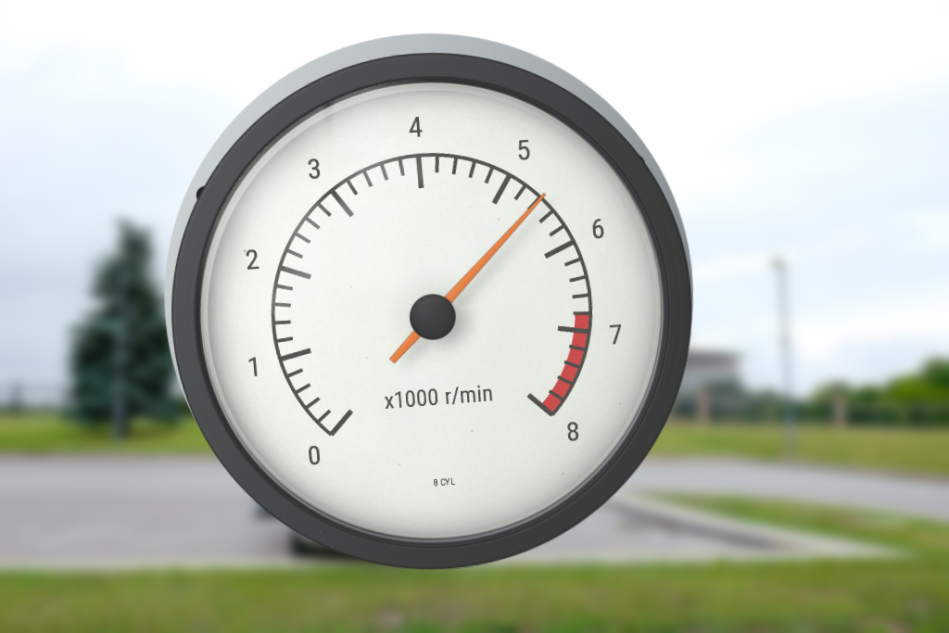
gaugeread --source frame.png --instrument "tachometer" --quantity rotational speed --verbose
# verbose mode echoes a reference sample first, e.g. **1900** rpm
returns **5400** rpm
